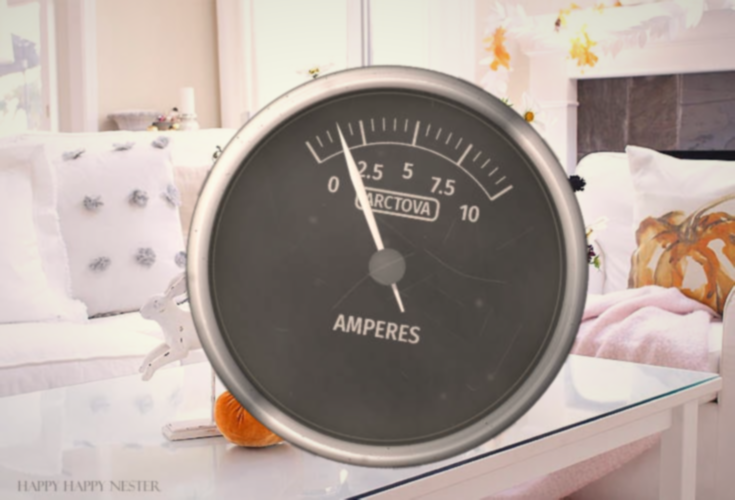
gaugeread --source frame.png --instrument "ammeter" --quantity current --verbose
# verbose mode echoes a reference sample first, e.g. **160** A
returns **1.5** A
